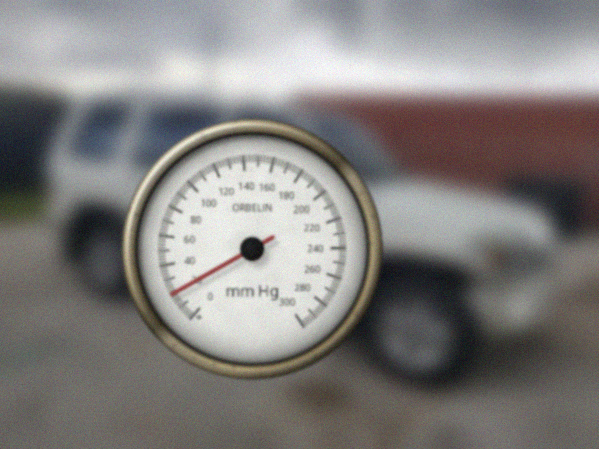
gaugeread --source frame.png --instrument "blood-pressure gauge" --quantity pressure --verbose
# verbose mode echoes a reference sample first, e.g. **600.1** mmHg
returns **20** mmHg
